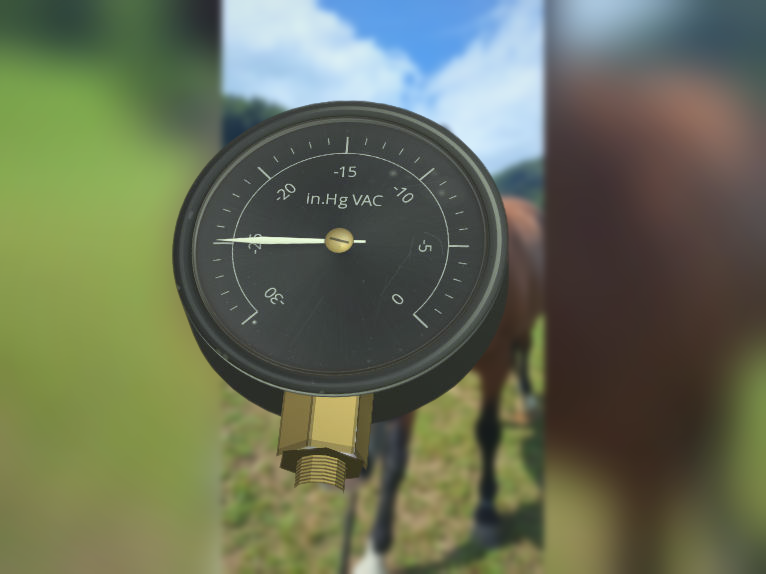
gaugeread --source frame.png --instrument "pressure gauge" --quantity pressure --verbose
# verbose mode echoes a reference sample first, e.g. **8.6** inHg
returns **-25** inHg
